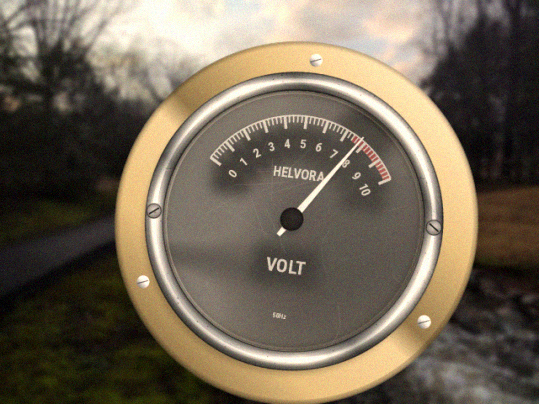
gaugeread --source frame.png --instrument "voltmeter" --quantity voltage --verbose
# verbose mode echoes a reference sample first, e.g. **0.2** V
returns **7.8** V
